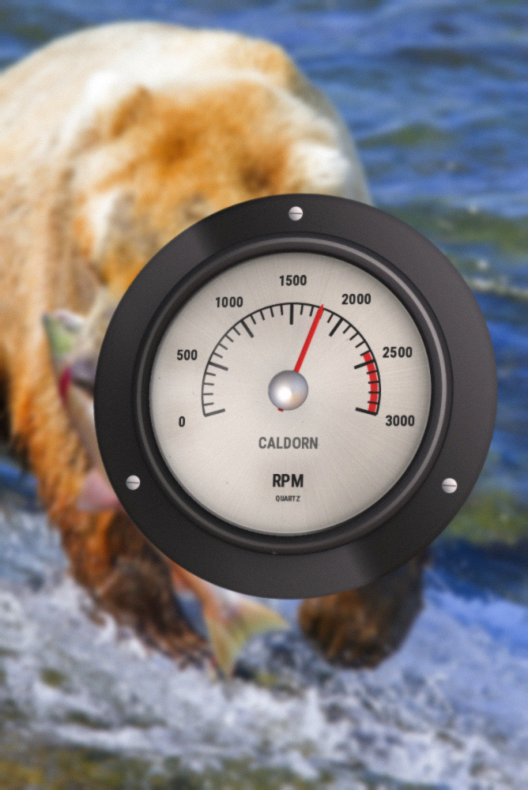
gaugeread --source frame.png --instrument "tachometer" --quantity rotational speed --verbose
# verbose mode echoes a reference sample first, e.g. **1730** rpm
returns **1800** rpm
